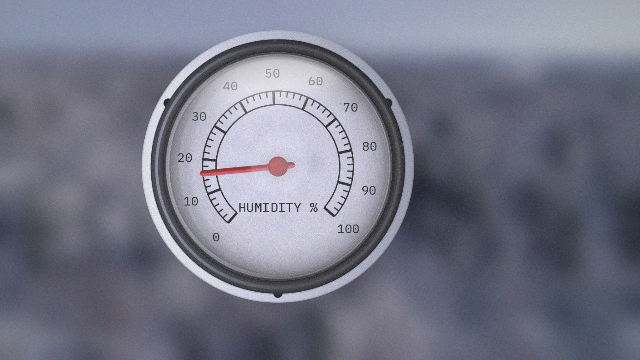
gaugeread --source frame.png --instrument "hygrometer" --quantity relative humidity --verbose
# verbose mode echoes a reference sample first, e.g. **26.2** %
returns **16** %
